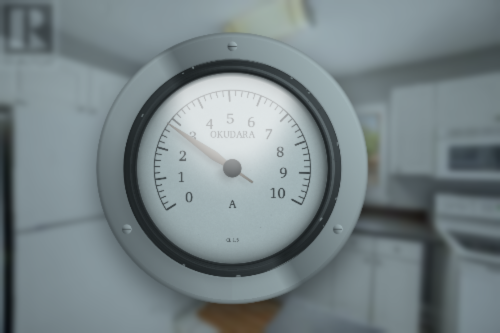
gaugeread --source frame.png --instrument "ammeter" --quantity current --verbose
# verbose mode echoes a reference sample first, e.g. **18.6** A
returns **2.8** A
